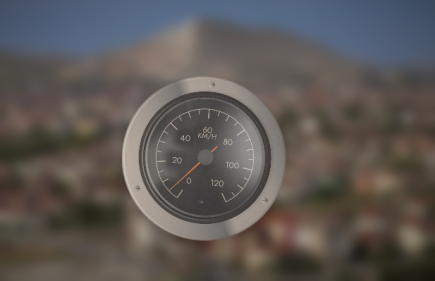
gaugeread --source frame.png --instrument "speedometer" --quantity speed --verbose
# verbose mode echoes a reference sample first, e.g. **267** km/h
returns **5** km/h
